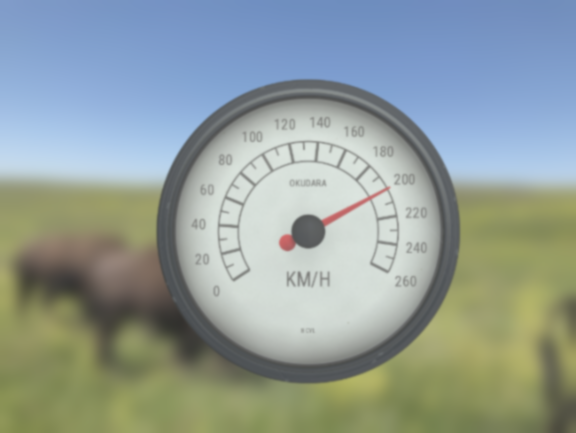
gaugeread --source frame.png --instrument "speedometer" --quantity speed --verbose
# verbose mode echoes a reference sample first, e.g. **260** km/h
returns **200** km/h
